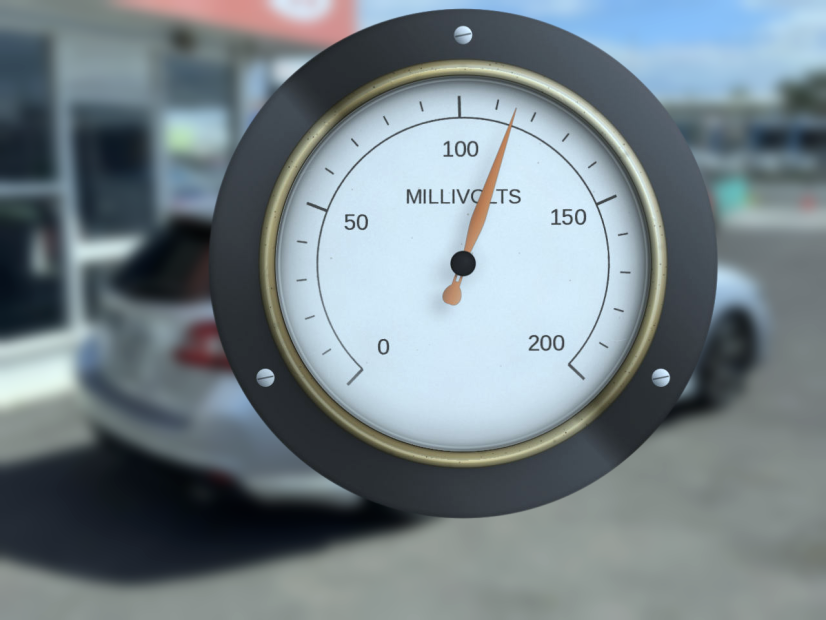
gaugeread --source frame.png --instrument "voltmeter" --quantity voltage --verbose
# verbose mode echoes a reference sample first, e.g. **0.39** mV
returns **115** mV
